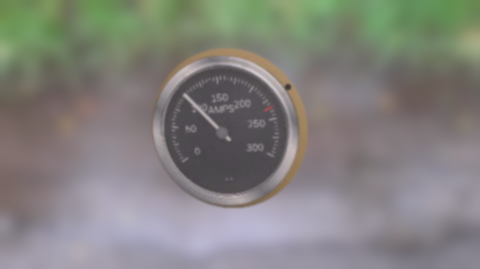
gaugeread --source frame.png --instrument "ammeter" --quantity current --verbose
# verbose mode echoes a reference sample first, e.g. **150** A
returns **100** A
